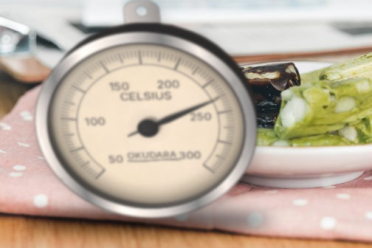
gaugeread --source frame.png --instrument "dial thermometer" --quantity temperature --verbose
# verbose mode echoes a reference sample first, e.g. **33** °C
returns **237.5** °C
